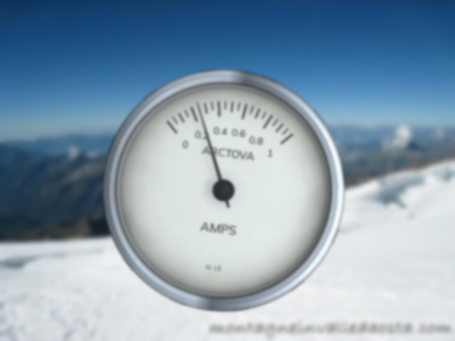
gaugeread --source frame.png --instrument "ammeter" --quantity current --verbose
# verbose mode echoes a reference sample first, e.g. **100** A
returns **0.25** A
